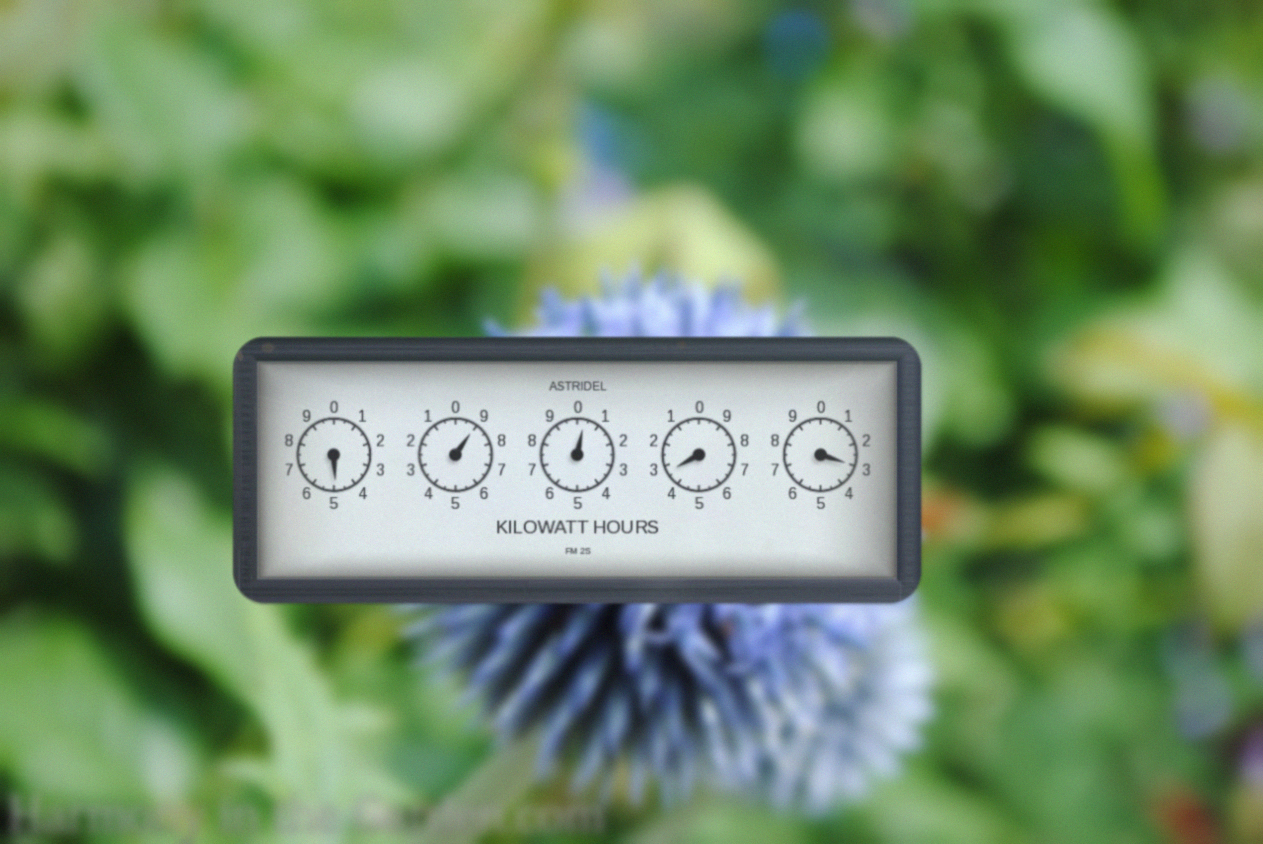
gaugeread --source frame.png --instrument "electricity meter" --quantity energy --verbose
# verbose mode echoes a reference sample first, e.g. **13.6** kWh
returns **49033** kWh
